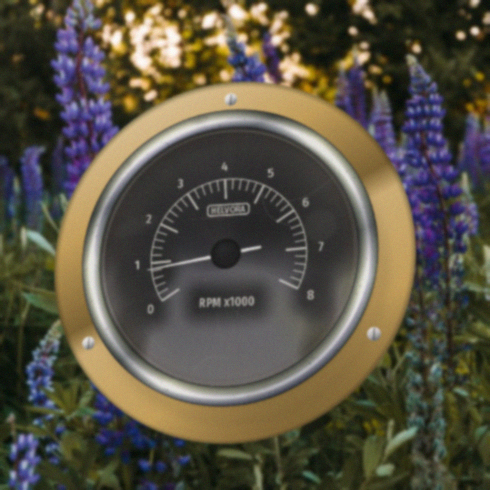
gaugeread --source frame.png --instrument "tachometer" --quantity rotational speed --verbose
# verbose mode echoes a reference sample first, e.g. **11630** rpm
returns **800** rpm
